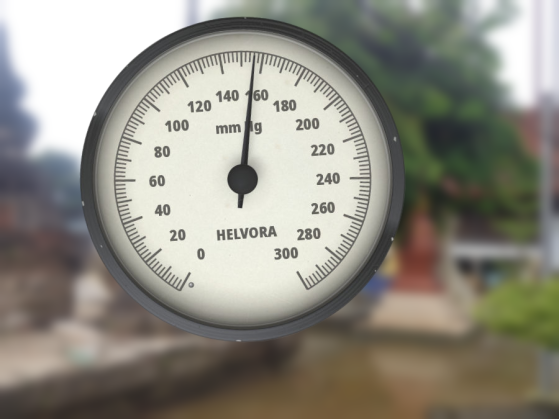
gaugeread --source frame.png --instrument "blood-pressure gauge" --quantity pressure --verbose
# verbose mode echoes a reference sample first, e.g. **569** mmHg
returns **156** mmHg
